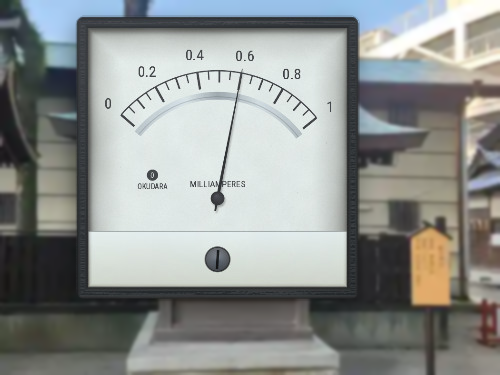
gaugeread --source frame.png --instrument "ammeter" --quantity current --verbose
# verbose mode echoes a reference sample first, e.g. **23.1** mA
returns **0.6** mA
